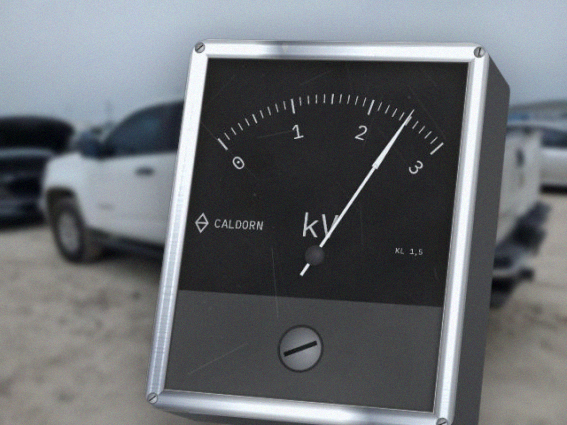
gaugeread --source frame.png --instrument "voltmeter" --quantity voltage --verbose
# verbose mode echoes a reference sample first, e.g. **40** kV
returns **2.5** kV
